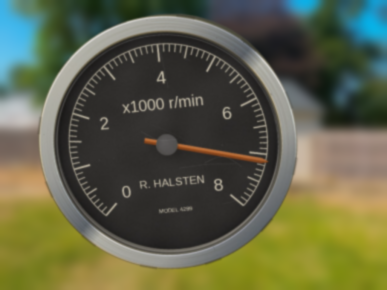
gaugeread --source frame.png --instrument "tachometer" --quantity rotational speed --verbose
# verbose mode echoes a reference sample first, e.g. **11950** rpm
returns **7100** rpm
